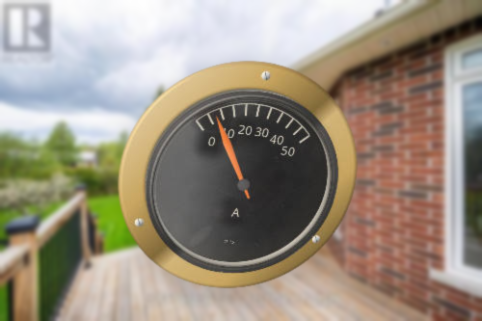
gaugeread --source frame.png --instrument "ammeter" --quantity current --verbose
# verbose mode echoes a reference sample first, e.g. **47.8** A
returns **7.5** A
